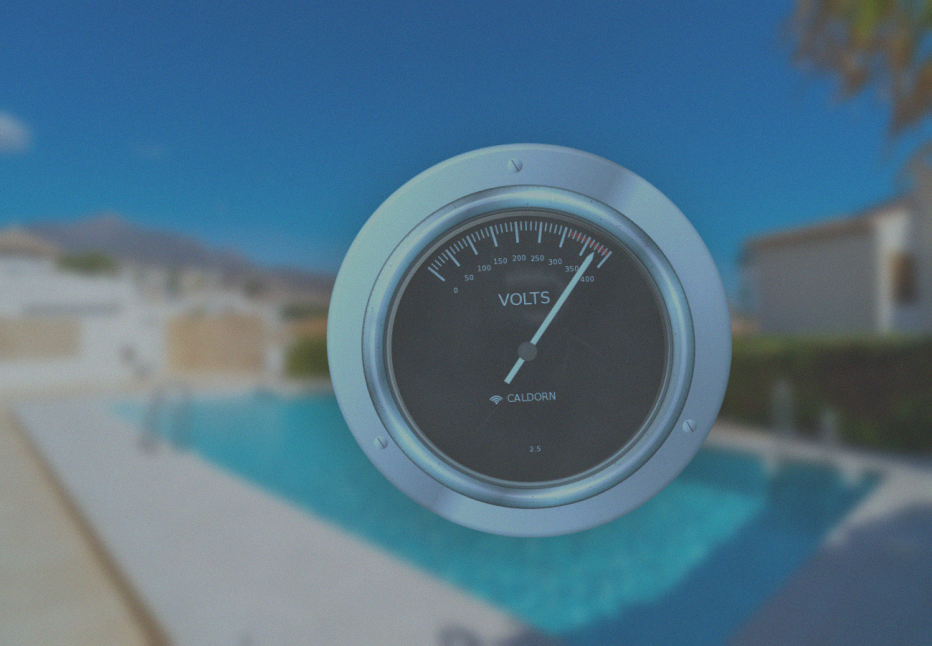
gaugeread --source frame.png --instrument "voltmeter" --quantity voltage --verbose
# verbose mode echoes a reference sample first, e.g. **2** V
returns **370** V
